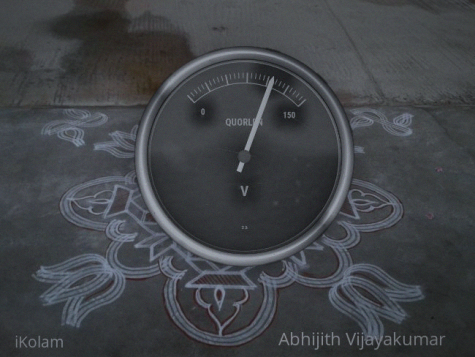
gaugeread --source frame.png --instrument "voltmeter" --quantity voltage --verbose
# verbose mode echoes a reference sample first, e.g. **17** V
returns **105** V
